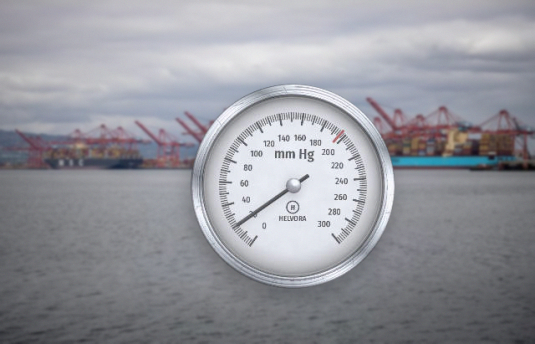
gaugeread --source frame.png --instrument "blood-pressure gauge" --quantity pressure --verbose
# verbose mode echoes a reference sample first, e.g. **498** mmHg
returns **20** mmHg
